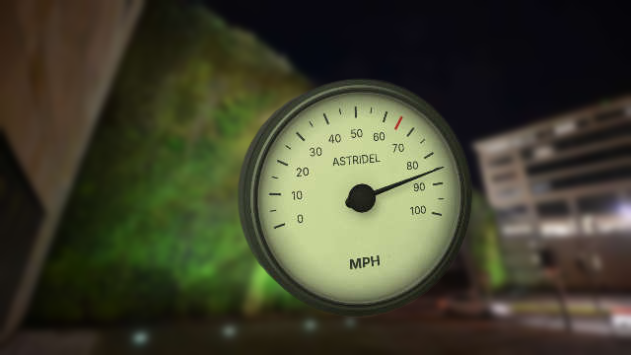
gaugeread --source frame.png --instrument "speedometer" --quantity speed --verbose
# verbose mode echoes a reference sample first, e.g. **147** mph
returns **85** mph
